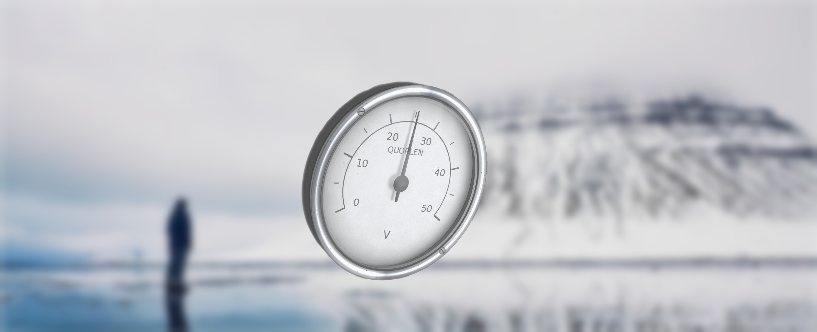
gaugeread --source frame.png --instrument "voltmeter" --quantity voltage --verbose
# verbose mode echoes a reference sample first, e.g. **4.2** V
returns **25** V
